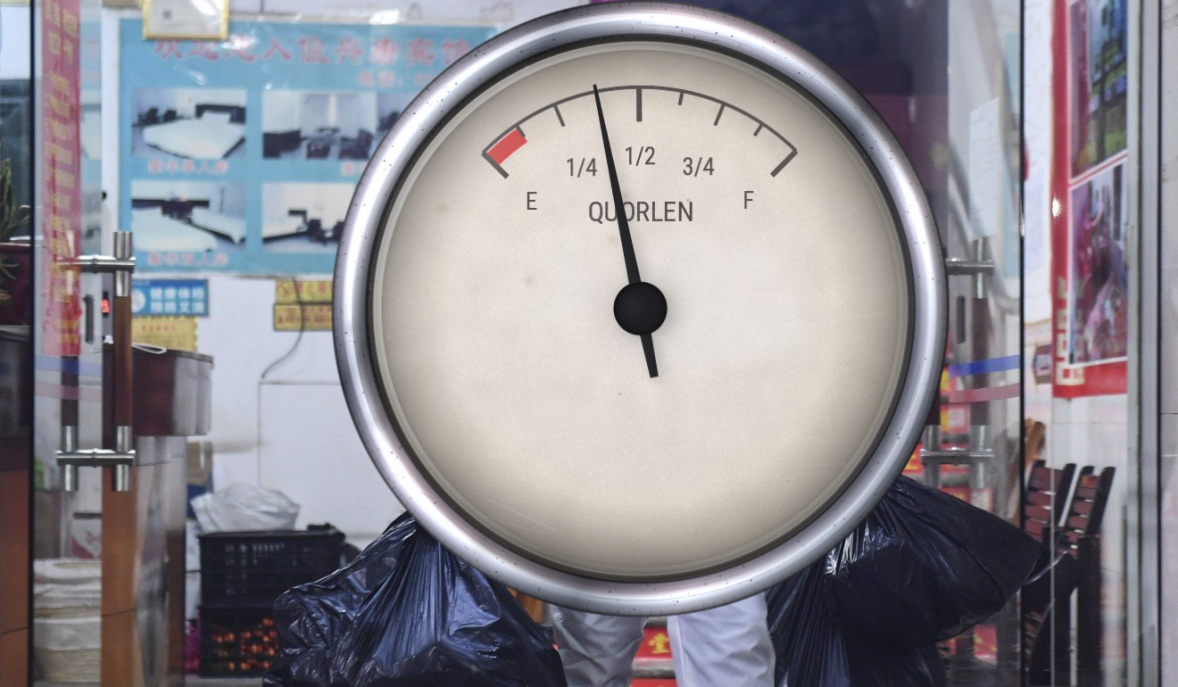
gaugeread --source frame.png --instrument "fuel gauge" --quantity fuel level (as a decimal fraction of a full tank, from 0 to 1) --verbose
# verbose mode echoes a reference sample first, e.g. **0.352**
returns **0.375**
